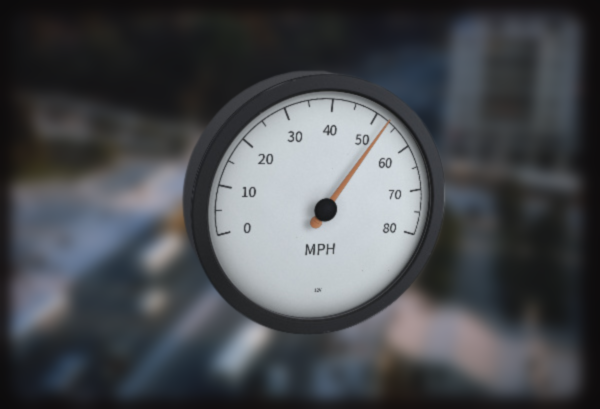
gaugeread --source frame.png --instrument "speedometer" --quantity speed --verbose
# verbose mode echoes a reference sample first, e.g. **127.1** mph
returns **52.5** mph
